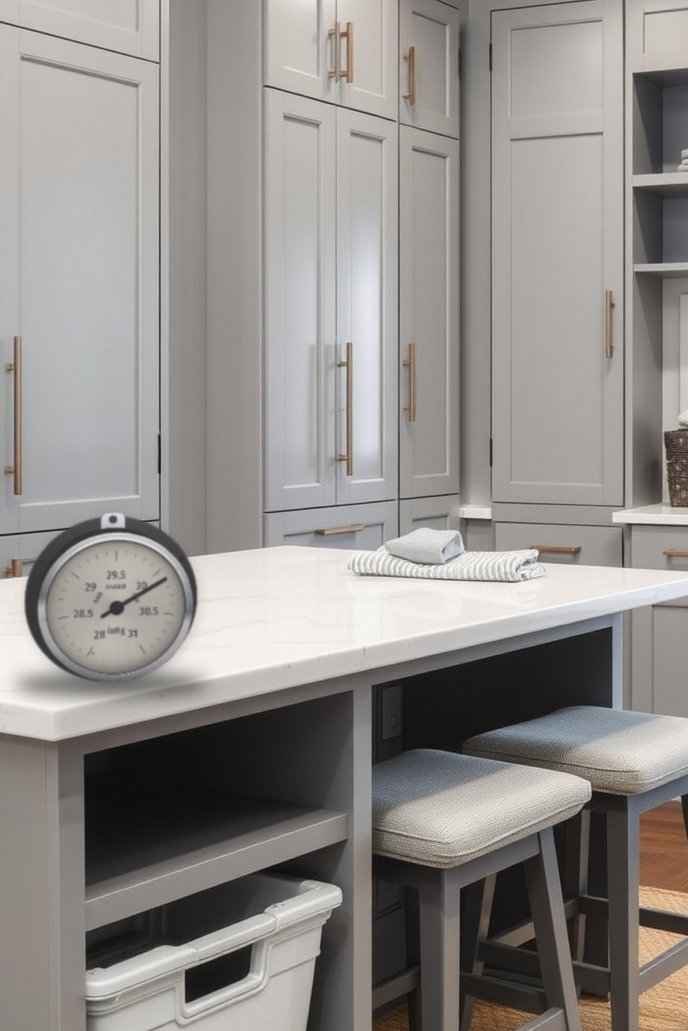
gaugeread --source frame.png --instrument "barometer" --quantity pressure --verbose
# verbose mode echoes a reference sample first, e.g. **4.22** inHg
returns **30.1** inHg
